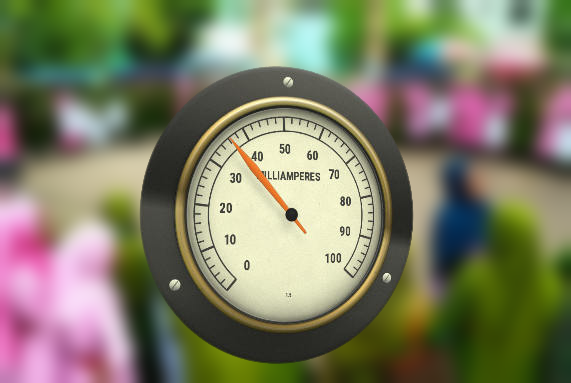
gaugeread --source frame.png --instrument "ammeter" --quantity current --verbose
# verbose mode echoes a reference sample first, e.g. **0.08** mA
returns **36** mA
